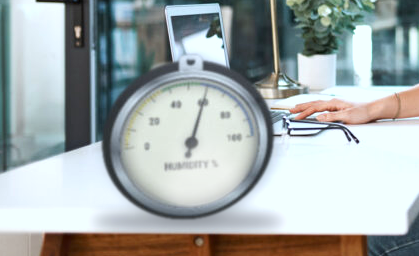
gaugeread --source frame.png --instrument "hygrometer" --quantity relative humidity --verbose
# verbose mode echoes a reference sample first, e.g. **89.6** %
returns **60** %
